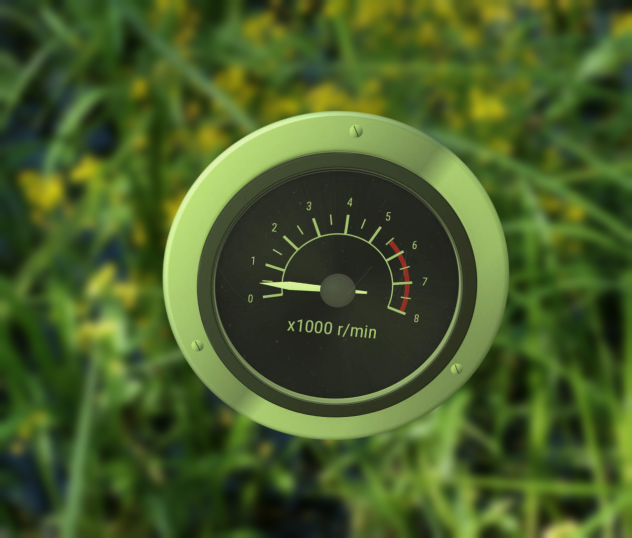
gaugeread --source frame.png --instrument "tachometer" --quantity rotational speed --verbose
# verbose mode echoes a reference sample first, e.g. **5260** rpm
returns **500** rpm
